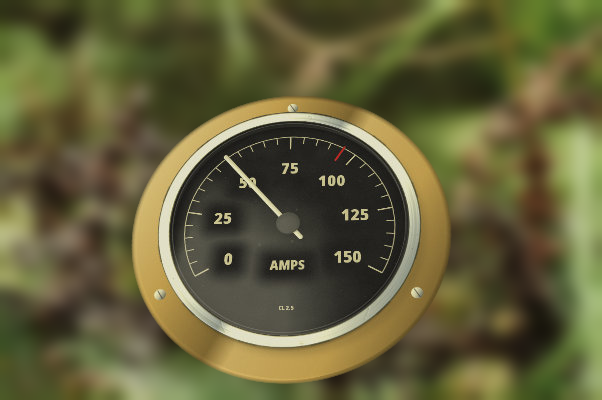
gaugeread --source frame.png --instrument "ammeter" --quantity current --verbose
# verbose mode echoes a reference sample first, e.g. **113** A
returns **50** A
